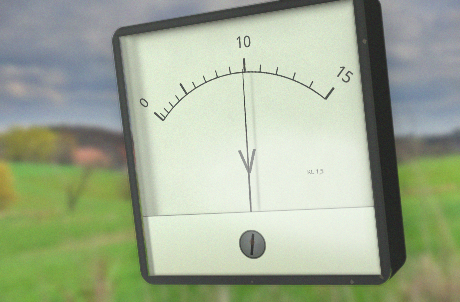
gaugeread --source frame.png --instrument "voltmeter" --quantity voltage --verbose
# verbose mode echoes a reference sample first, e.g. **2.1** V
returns **10** V
